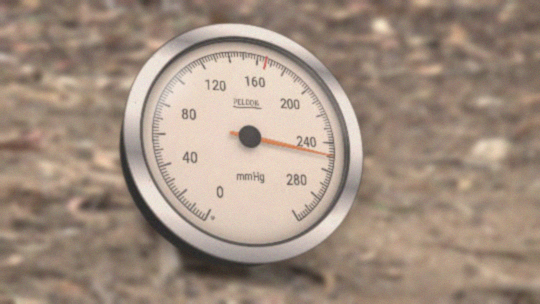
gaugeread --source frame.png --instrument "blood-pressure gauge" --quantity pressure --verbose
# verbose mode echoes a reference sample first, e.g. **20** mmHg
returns **250** mmHg
